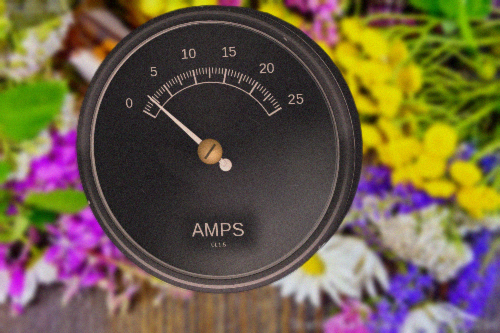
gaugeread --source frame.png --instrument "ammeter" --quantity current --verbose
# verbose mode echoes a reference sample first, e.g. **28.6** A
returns **2.5** A
